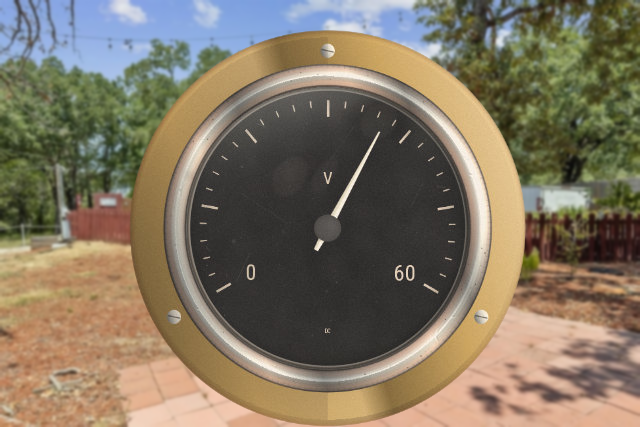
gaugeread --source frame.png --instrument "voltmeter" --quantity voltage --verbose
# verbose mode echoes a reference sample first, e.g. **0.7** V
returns **37** V
